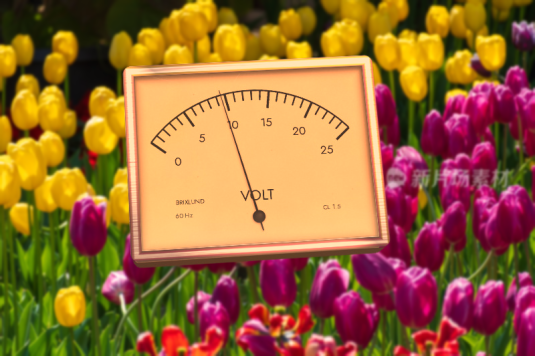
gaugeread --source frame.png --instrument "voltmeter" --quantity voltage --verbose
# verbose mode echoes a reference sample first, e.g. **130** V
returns **9.5** V
